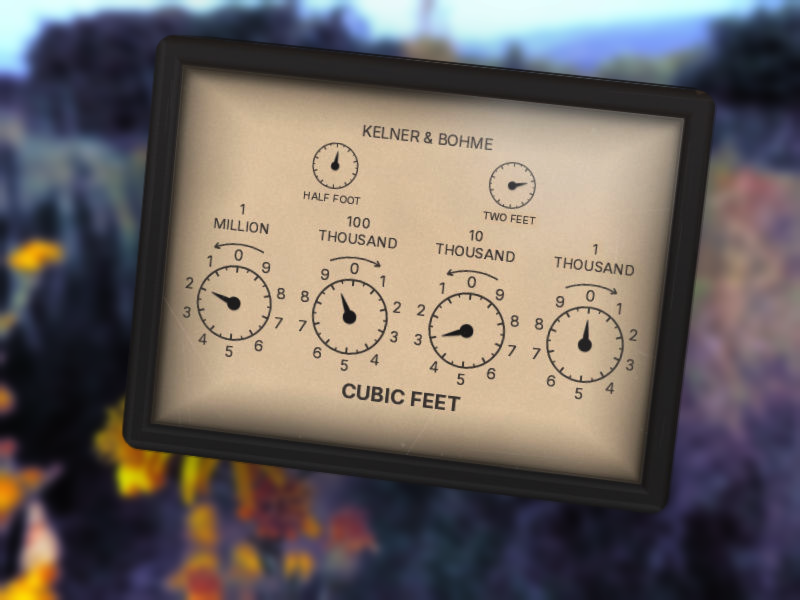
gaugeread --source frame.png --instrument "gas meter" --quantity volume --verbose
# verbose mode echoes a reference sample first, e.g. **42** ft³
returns **193000** ft³
